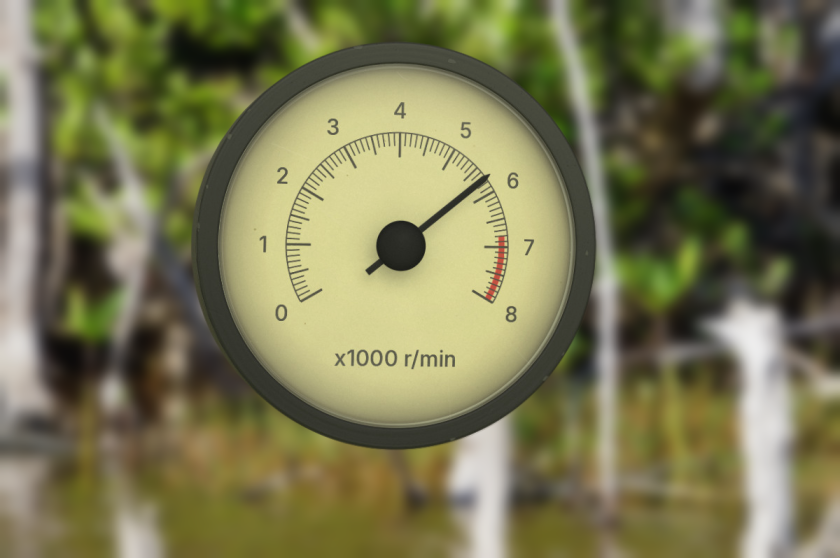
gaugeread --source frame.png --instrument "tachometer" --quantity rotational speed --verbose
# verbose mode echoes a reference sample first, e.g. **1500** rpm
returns **5700** rpm
